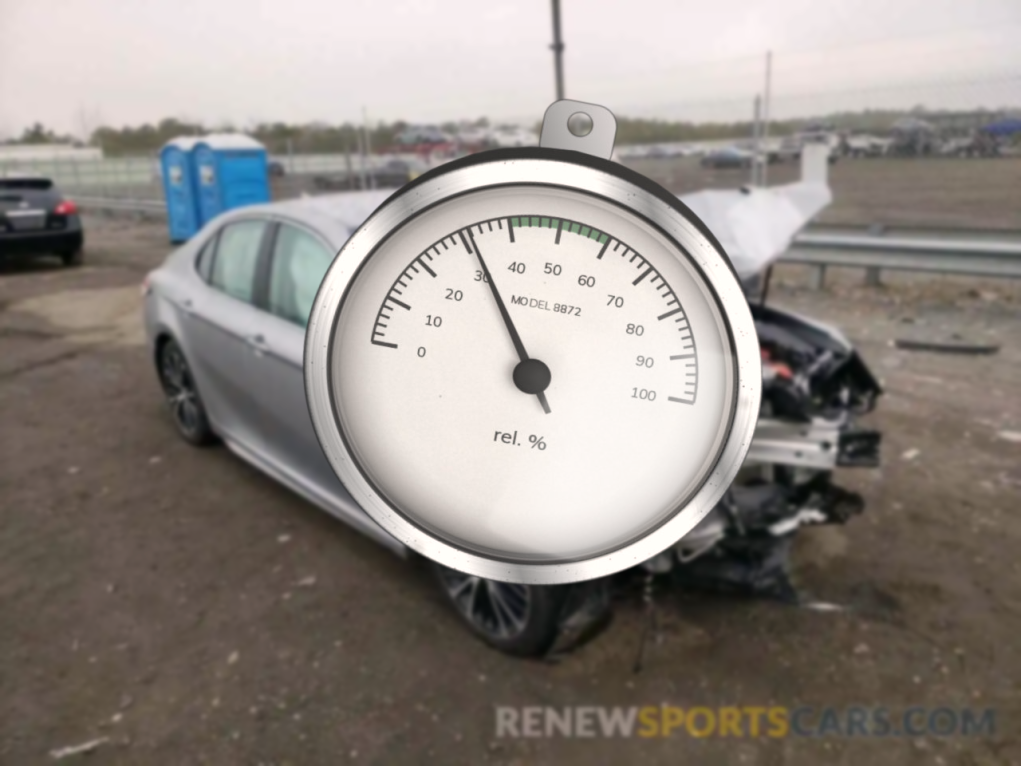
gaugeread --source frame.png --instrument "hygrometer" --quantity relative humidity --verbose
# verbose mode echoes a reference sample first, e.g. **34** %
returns **32** %
